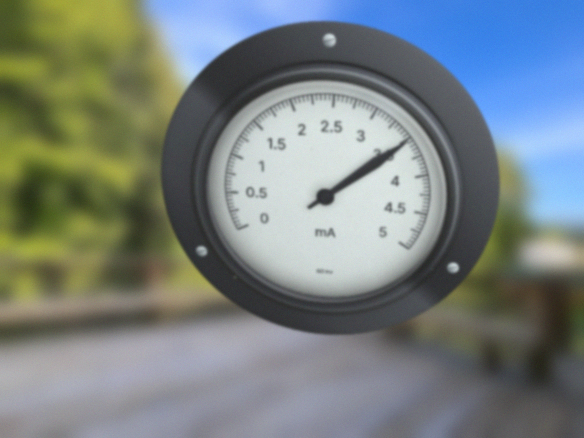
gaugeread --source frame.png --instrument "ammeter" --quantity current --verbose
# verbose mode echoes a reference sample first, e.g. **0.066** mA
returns **3.5** mA
